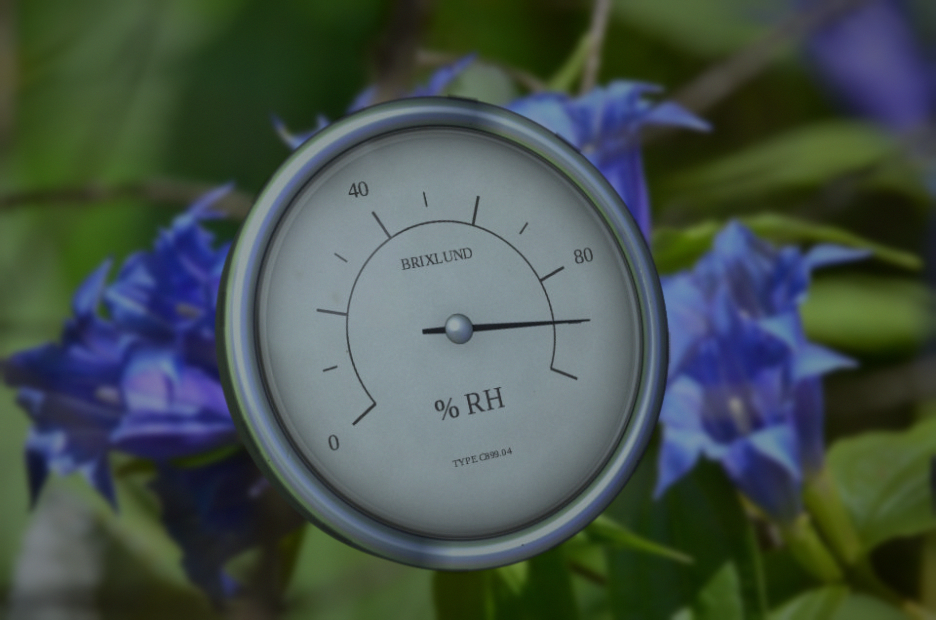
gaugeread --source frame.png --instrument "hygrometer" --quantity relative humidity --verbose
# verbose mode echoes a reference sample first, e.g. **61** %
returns **90** %
